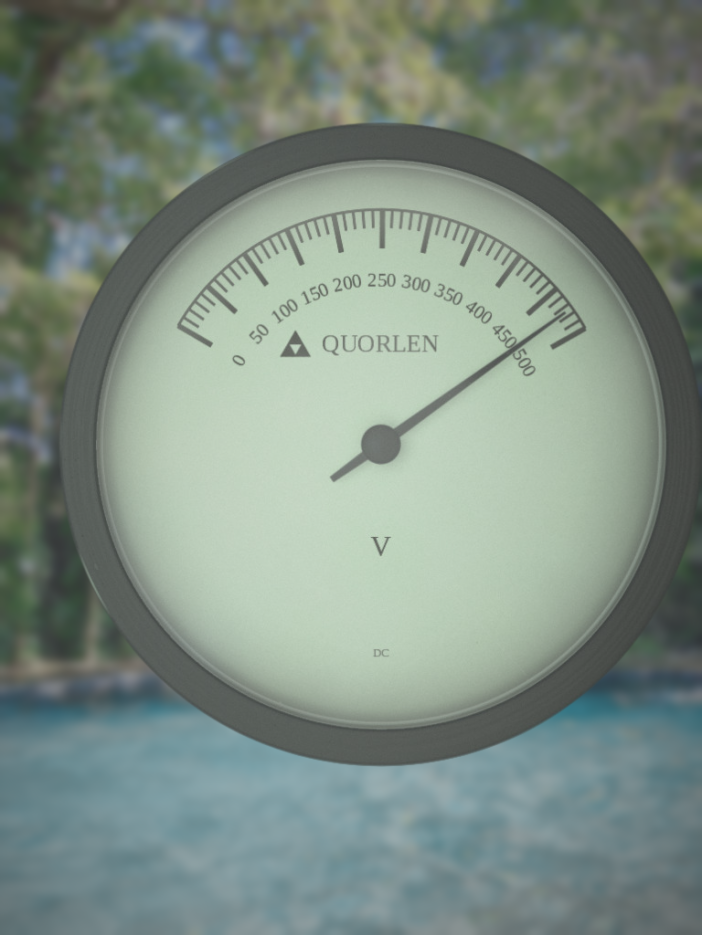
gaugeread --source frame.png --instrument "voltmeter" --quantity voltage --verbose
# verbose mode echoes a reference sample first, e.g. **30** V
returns **475** V
